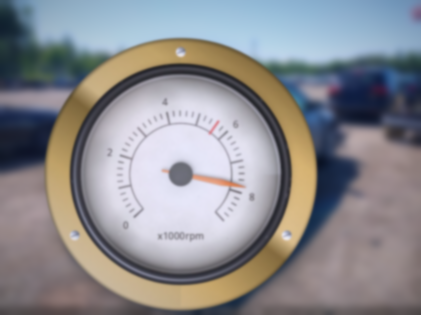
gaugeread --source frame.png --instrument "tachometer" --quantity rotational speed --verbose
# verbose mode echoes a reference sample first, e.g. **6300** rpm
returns **7800** rpm
